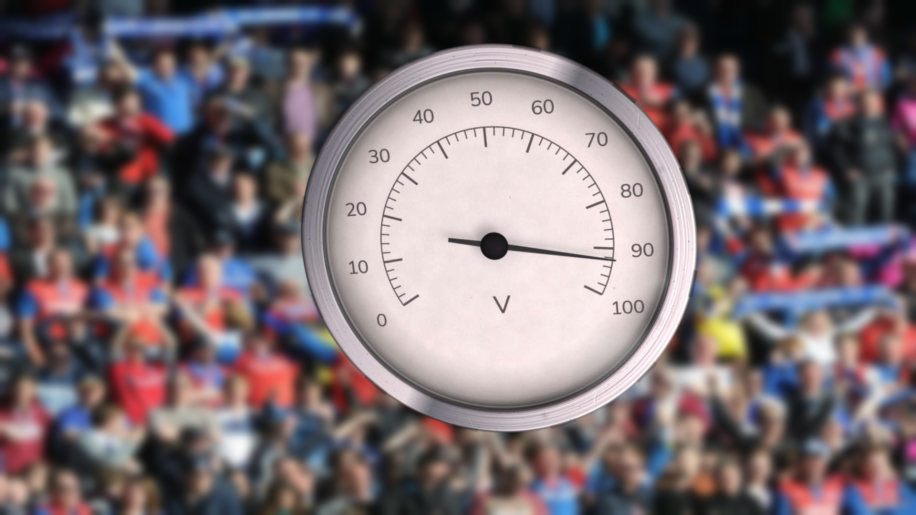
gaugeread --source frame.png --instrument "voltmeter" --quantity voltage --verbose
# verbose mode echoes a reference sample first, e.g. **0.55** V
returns **92** V
